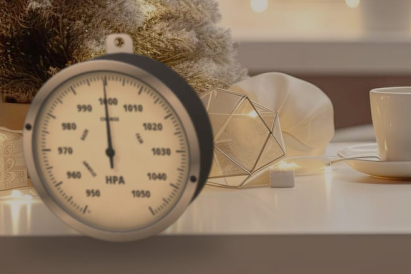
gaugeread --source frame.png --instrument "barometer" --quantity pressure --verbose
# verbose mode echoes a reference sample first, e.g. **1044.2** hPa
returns **1000** hPa
